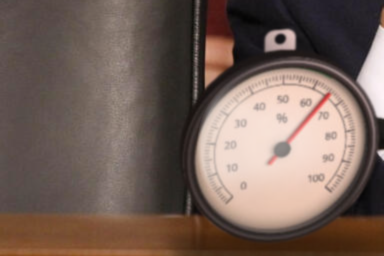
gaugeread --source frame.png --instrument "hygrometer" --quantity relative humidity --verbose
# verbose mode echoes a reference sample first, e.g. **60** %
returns **65** %
